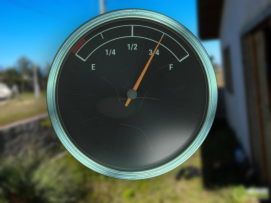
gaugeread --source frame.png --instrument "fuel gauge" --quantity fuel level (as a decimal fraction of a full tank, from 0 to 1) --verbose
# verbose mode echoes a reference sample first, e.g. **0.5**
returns **0.75**
